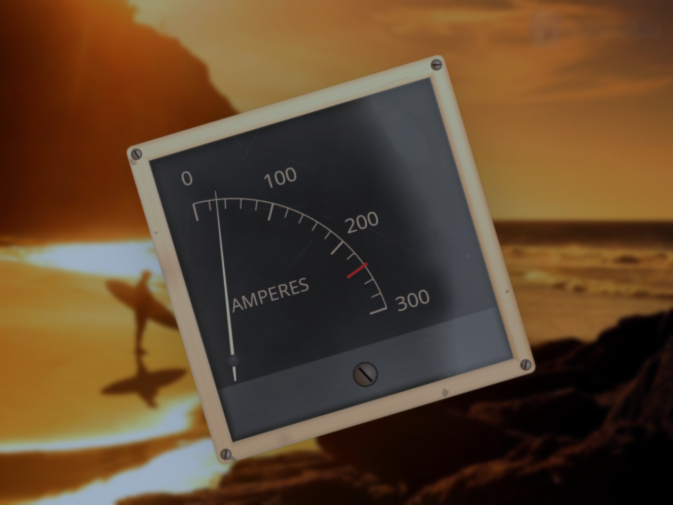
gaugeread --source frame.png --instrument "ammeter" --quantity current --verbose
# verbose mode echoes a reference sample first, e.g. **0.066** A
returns **30** A
